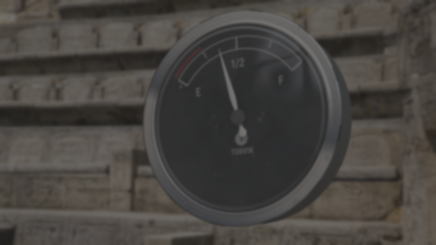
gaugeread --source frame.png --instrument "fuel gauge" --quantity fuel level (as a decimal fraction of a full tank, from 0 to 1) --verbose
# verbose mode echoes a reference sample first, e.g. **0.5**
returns **0.375**
